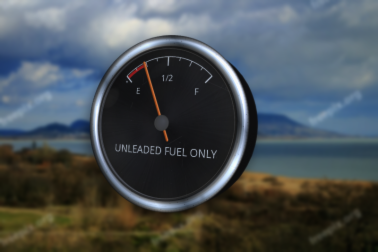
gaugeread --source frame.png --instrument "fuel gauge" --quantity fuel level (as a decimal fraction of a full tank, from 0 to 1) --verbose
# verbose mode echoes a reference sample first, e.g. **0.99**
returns **0.25**
